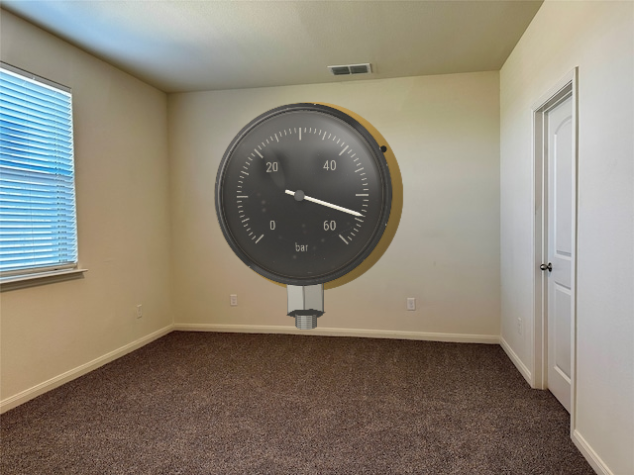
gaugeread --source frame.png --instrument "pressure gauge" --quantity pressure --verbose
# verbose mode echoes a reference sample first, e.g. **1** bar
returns **54** bar
